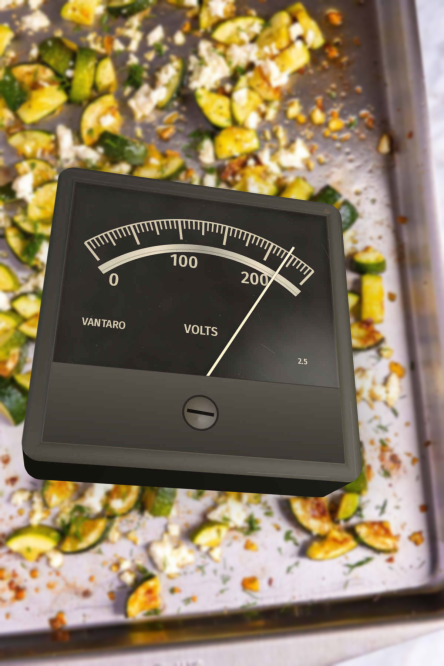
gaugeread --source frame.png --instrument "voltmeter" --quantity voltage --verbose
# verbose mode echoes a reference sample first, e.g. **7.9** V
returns **220** V
